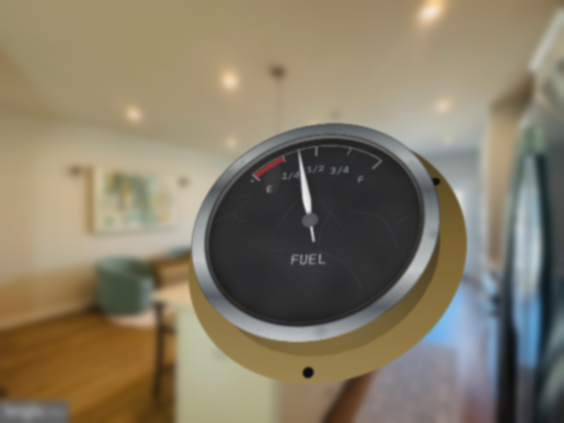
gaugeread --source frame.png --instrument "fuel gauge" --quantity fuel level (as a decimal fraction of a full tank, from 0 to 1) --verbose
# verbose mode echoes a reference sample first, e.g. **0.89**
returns **0.375**
